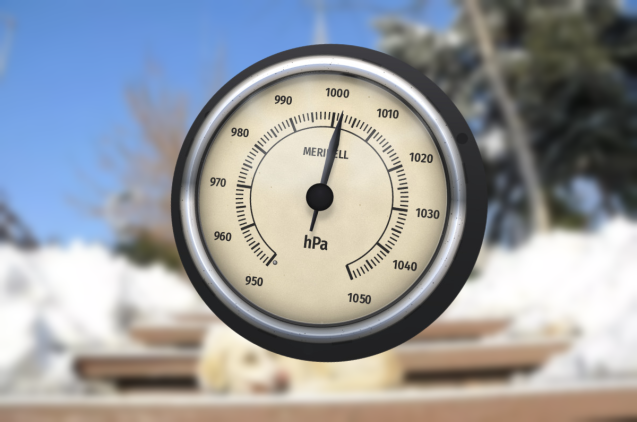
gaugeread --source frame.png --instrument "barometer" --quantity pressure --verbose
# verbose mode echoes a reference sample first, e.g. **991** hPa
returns **1002** hPa
